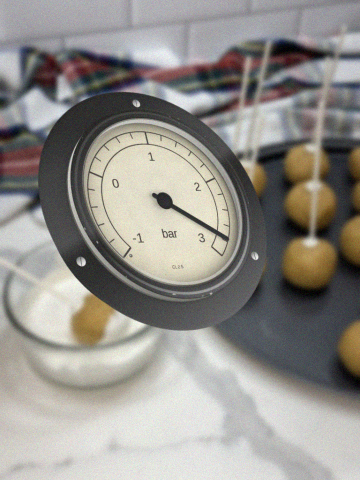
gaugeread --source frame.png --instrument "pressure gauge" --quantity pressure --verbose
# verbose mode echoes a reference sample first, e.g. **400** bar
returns **2.8** bar
